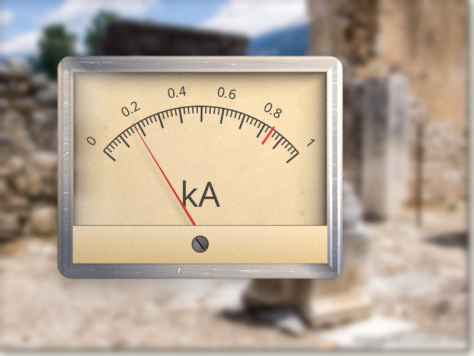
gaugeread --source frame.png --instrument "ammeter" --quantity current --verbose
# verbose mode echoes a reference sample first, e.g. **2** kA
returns **0.18** kA
